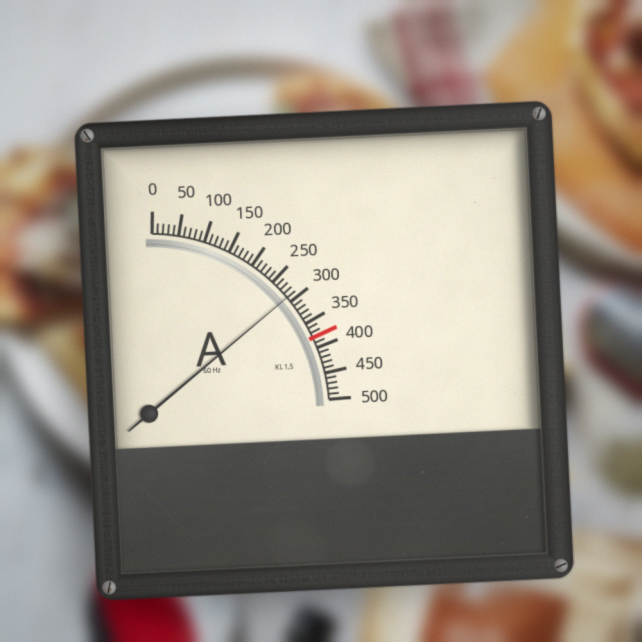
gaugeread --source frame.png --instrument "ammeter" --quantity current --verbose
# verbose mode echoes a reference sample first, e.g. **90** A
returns **290** A
